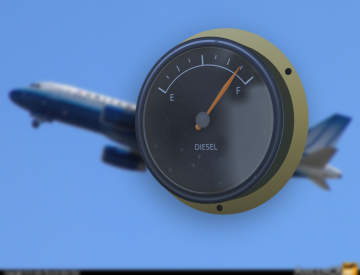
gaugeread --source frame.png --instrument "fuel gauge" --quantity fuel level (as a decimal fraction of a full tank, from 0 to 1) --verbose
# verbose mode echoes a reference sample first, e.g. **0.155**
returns **0.875**
